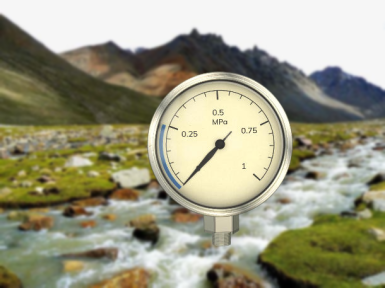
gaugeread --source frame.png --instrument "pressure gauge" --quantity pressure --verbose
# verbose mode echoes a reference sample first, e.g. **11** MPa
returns **0** MPa
